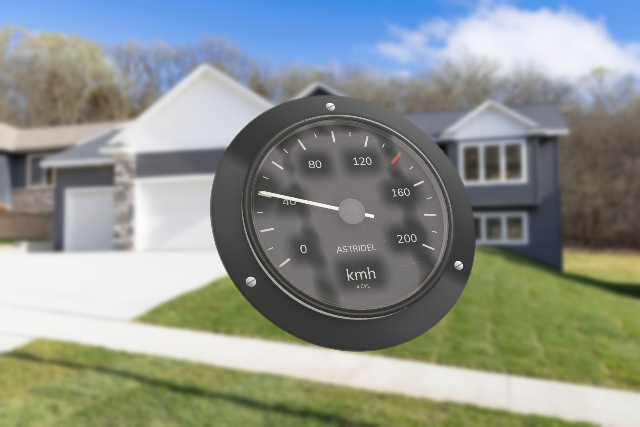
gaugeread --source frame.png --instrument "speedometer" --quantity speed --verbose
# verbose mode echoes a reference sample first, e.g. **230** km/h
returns **40** km/h
